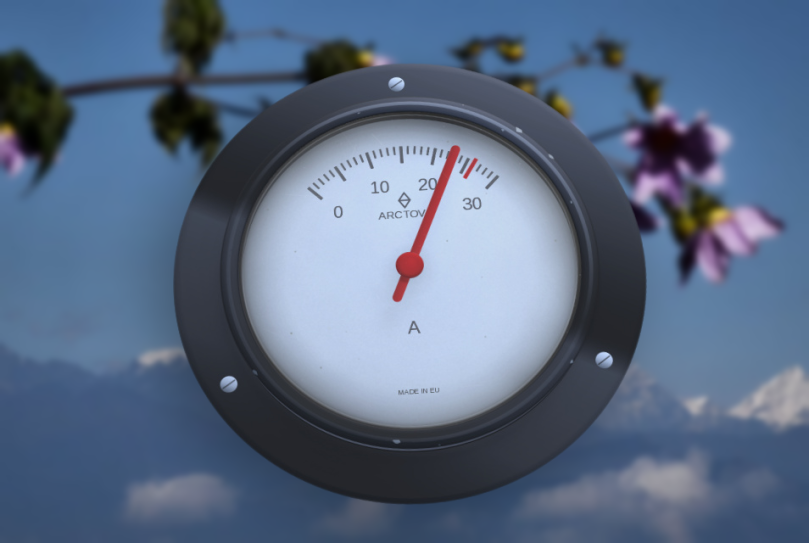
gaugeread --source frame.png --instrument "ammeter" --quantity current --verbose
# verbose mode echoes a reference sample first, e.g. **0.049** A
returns **23** A
